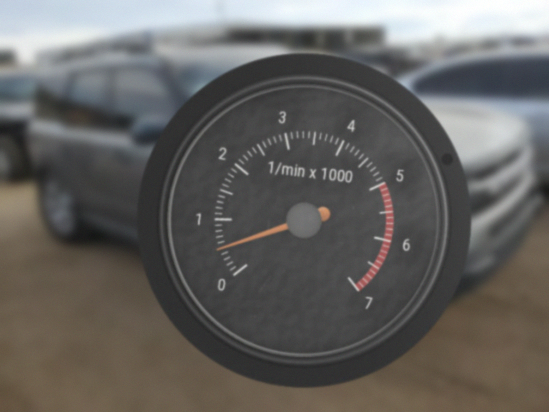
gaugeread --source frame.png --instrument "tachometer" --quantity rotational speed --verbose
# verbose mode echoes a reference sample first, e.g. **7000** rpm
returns **500** rpm
